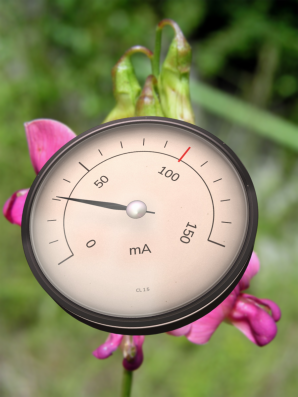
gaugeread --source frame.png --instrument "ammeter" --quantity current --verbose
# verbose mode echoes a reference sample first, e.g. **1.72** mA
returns **30** mA
